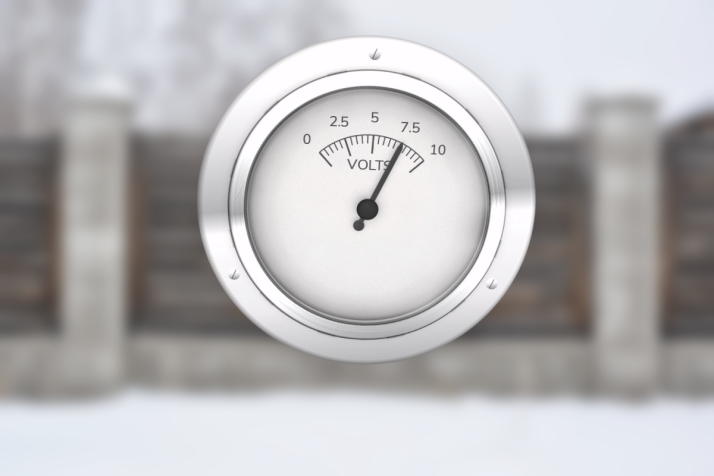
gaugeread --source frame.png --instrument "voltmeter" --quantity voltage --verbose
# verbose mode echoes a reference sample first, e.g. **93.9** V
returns **7.5** V
